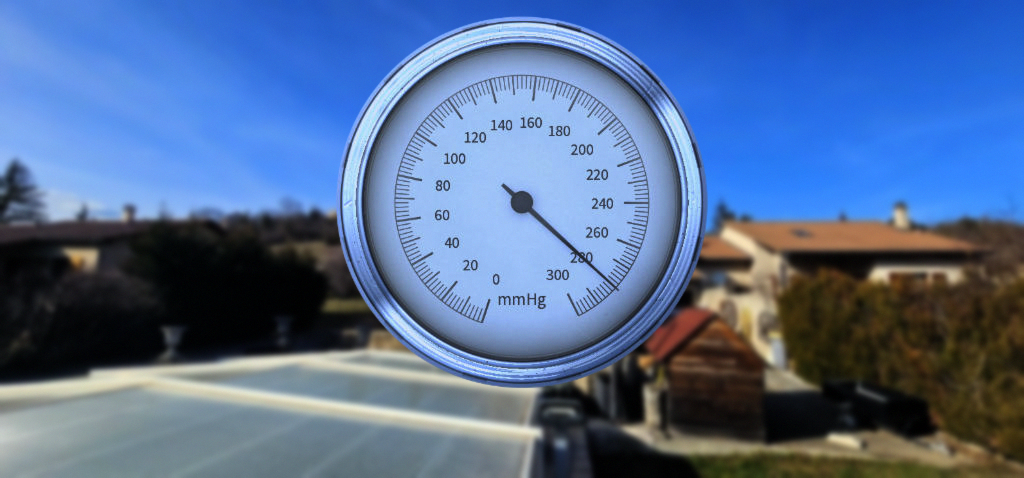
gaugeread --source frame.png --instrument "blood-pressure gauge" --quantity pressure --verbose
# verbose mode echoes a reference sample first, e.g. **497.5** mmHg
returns **280** mmHg
